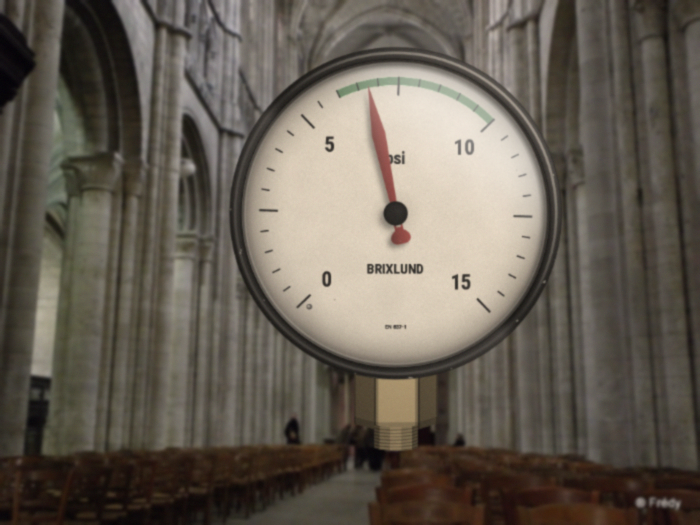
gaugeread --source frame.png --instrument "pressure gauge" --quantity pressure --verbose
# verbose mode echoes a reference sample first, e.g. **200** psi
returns **6.75** psi
